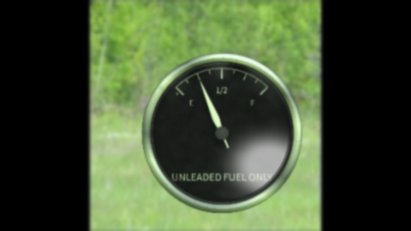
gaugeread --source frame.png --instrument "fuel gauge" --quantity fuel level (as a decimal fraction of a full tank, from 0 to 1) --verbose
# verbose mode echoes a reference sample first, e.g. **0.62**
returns **0.25**
